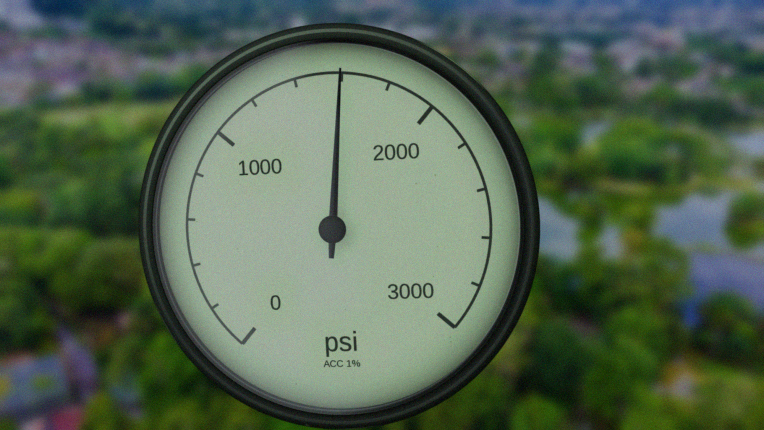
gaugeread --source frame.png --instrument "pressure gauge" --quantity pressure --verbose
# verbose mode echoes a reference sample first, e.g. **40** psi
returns **1600** psi
